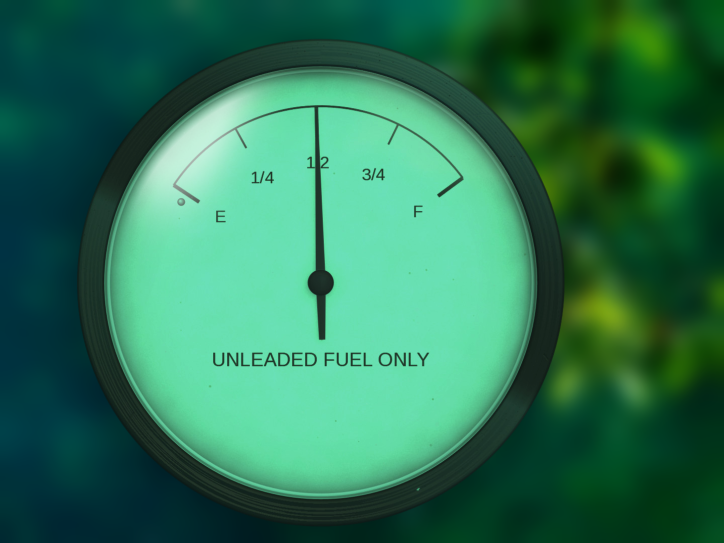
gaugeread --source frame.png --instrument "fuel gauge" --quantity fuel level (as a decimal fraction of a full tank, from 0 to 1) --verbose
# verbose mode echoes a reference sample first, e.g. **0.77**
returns **0.5**
